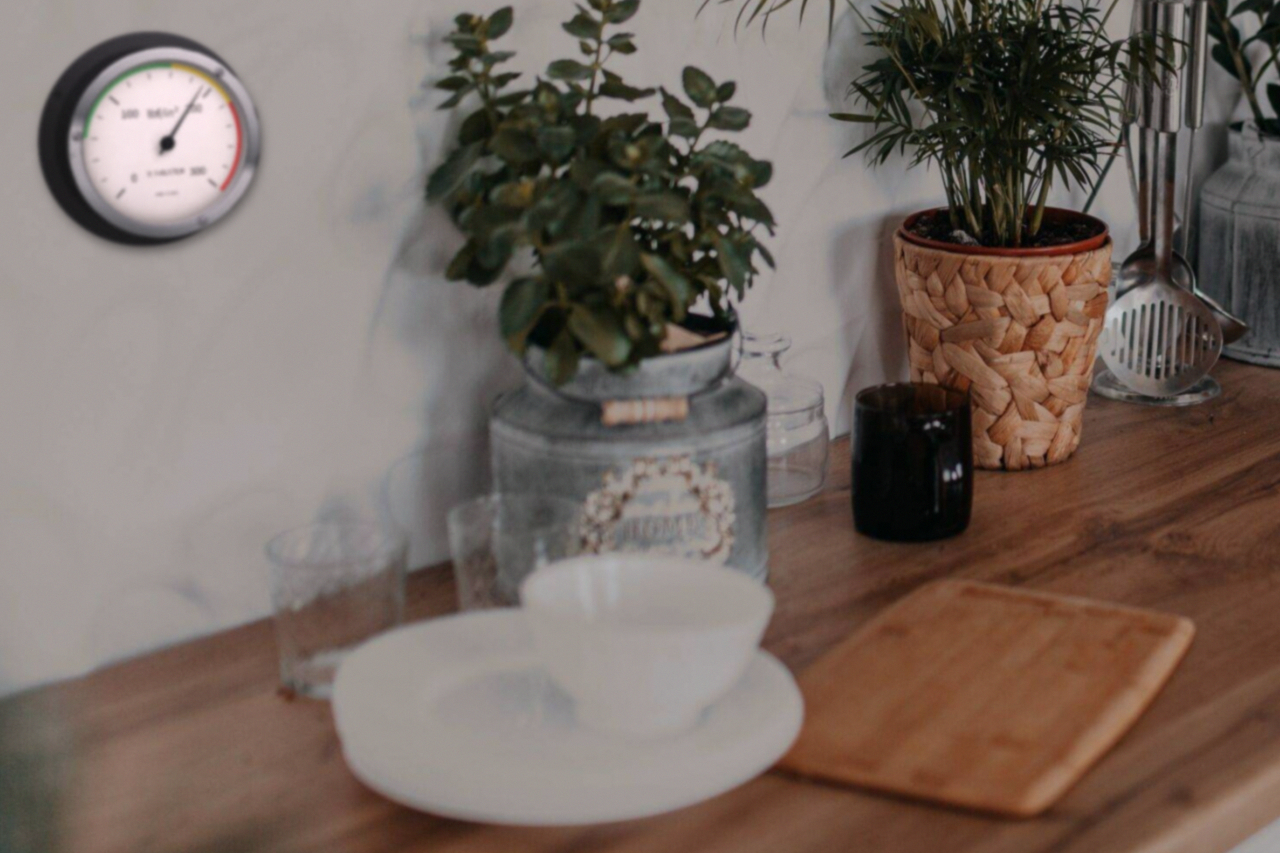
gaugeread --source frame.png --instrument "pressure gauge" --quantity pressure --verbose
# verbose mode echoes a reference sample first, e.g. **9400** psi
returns **190** psi
